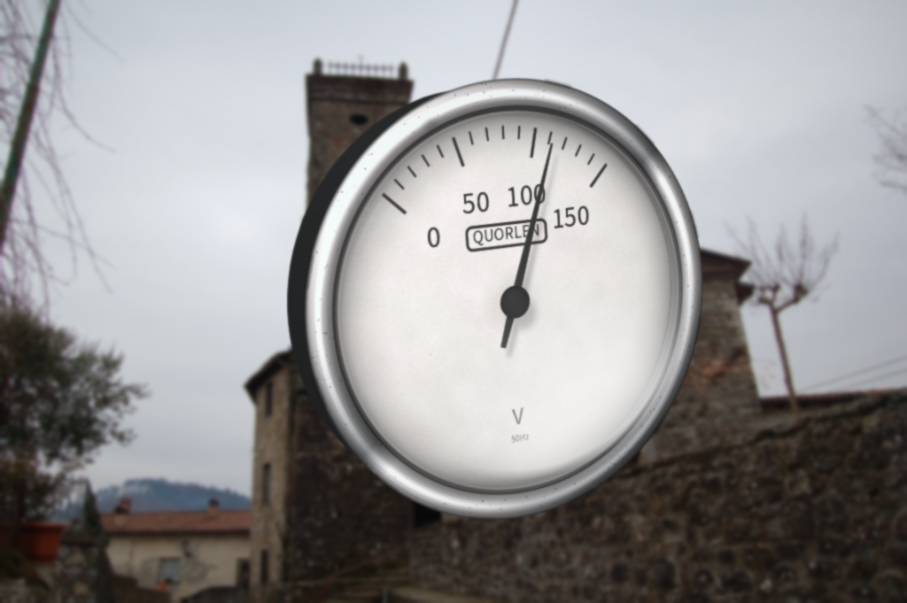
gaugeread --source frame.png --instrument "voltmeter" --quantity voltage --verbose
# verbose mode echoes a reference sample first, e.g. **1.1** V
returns **110** V
